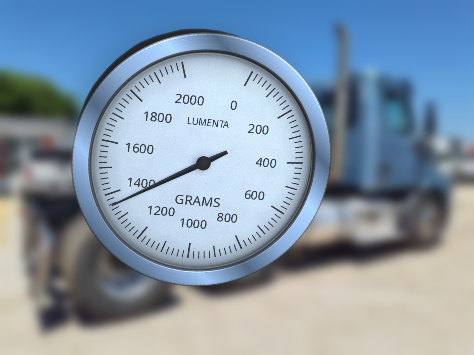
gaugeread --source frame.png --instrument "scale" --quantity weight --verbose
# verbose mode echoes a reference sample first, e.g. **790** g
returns **1360** g
